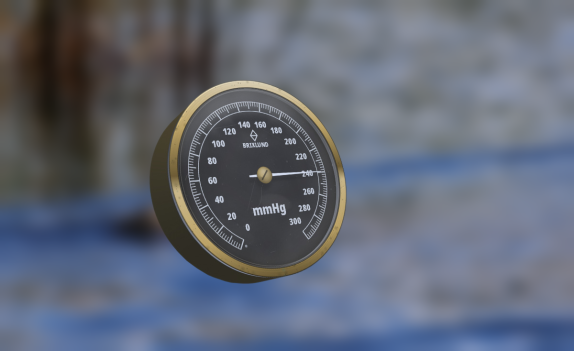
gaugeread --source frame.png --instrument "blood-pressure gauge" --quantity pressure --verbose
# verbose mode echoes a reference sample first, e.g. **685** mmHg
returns **240** mmHg
